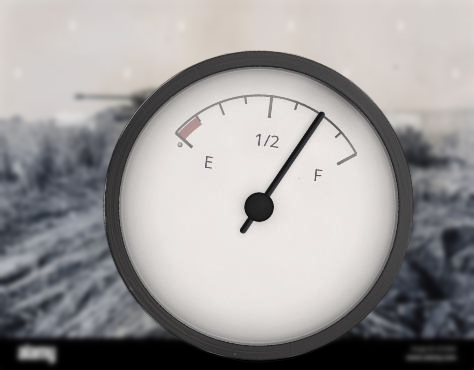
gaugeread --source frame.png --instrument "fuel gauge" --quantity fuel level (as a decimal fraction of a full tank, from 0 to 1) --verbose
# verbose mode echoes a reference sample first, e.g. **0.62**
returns **0.75**
